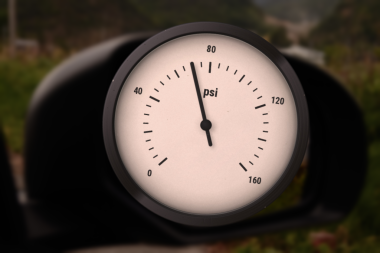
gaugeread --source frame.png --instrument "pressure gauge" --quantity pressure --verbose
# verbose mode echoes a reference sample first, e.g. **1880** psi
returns **70** psi
